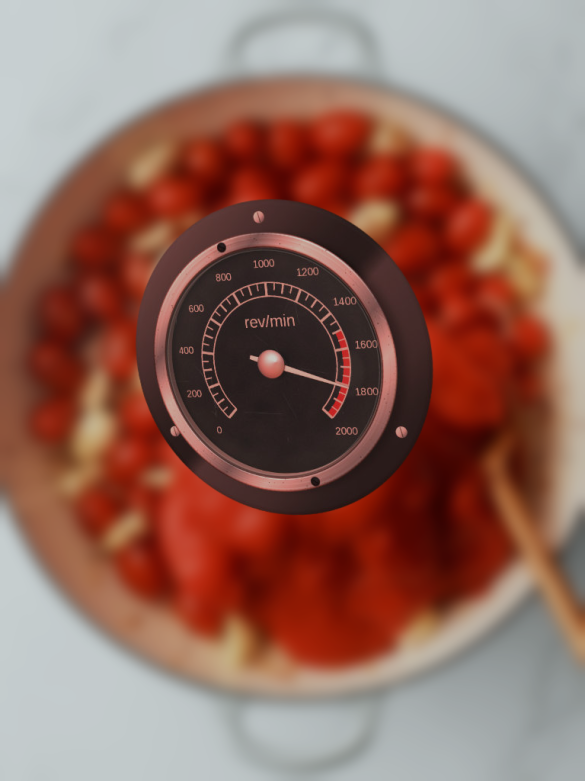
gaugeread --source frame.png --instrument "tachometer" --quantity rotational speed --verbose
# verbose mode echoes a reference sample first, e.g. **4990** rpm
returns **1800** rpm
